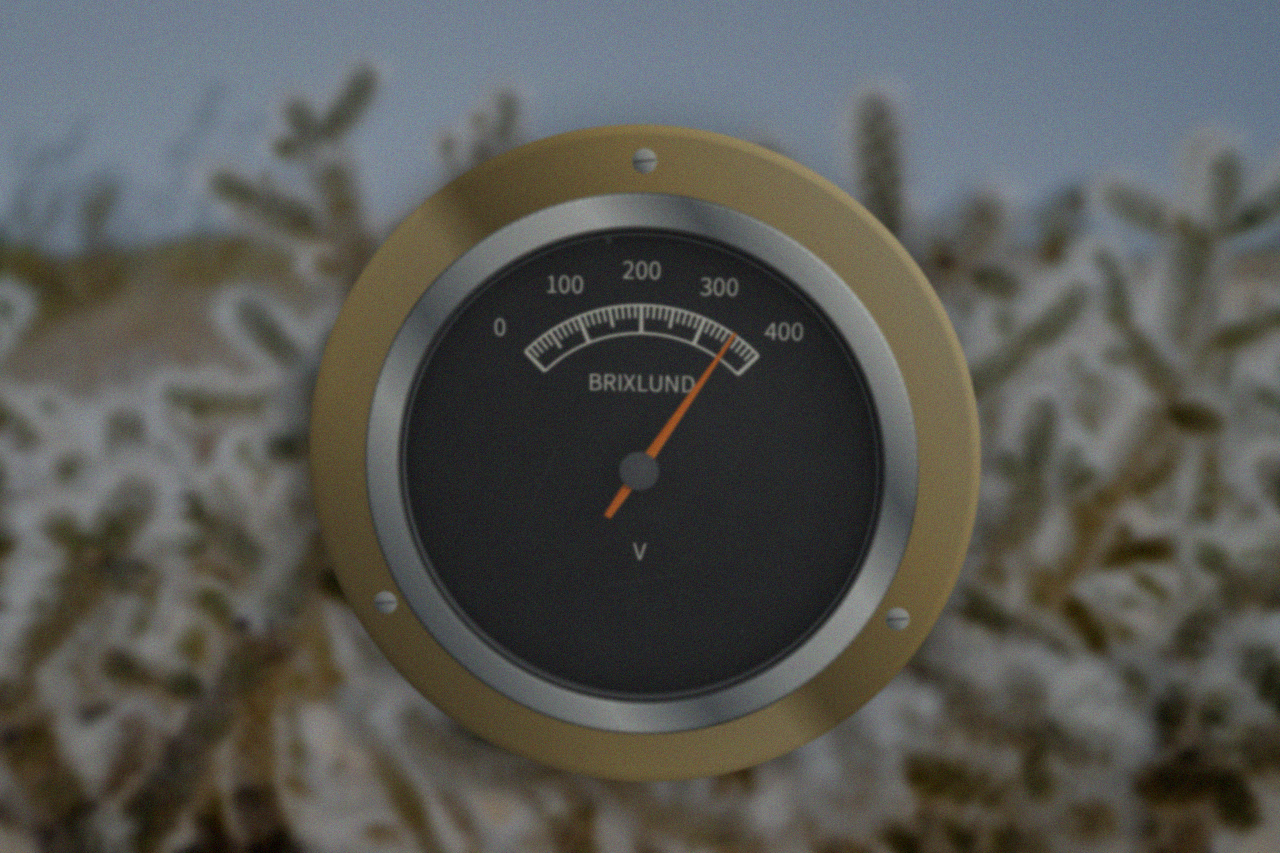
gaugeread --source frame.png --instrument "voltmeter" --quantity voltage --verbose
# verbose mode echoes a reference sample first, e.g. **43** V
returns **350** V
